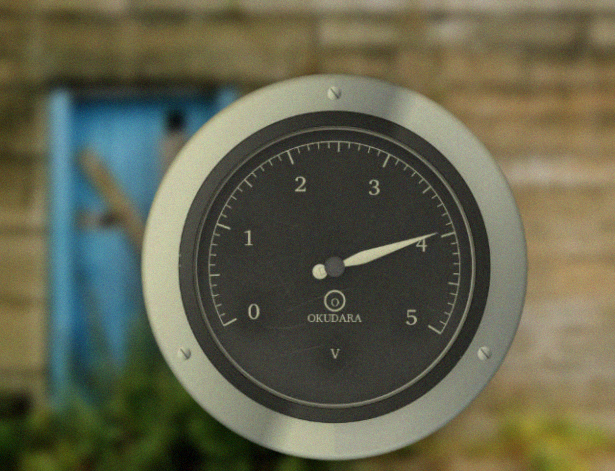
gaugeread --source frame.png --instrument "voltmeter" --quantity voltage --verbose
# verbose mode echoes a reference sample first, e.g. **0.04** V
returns **3.95** V
